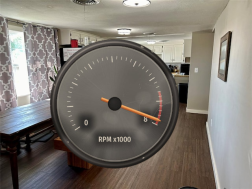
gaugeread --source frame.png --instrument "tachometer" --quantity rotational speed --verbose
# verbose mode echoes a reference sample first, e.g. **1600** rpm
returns **7800** rpm
